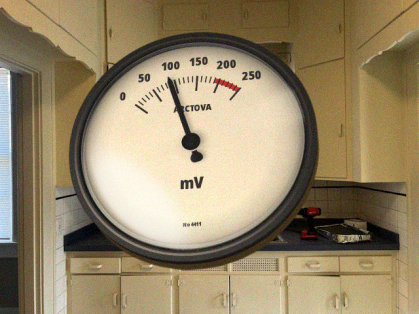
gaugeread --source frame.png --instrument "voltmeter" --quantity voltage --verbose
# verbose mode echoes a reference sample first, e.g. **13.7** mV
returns **90** mV
